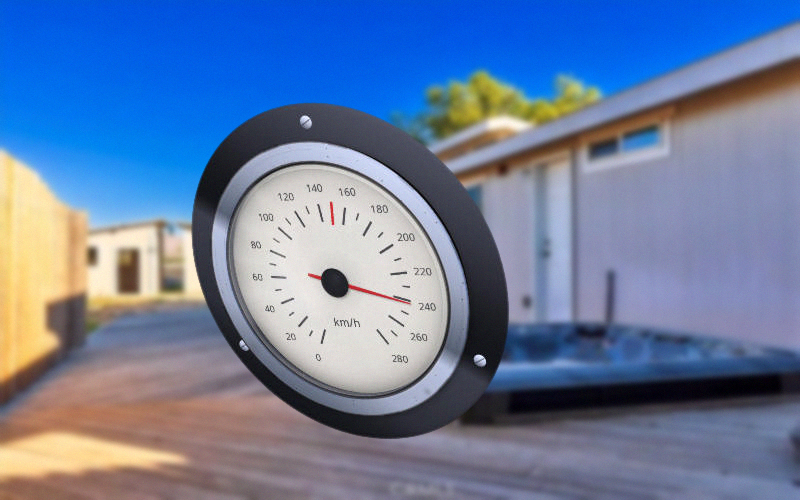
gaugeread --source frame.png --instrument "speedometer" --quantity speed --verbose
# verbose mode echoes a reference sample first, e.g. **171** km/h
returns **240** km/h
